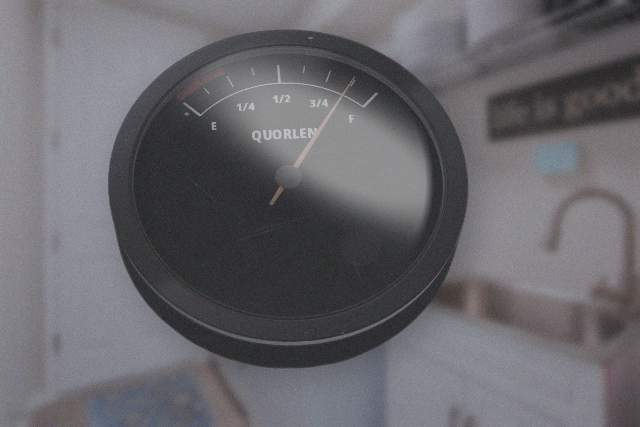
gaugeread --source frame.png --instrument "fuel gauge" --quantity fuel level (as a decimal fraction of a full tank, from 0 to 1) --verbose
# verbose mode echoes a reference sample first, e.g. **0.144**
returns **0.875**
